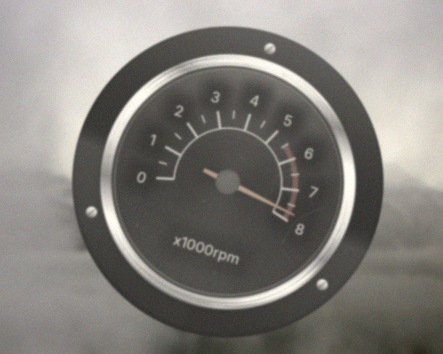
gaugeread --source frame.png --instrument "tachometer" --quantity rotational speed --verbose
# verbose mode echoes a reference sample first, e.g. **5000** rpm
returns **7750** rpm
